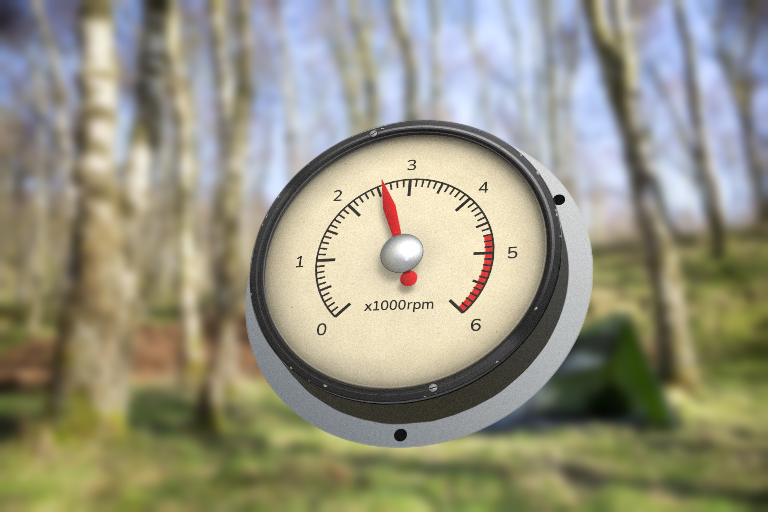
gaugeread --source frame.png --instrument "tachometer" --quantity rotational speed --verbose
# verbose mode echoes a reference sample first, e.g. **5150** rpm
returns **2600** rpm
